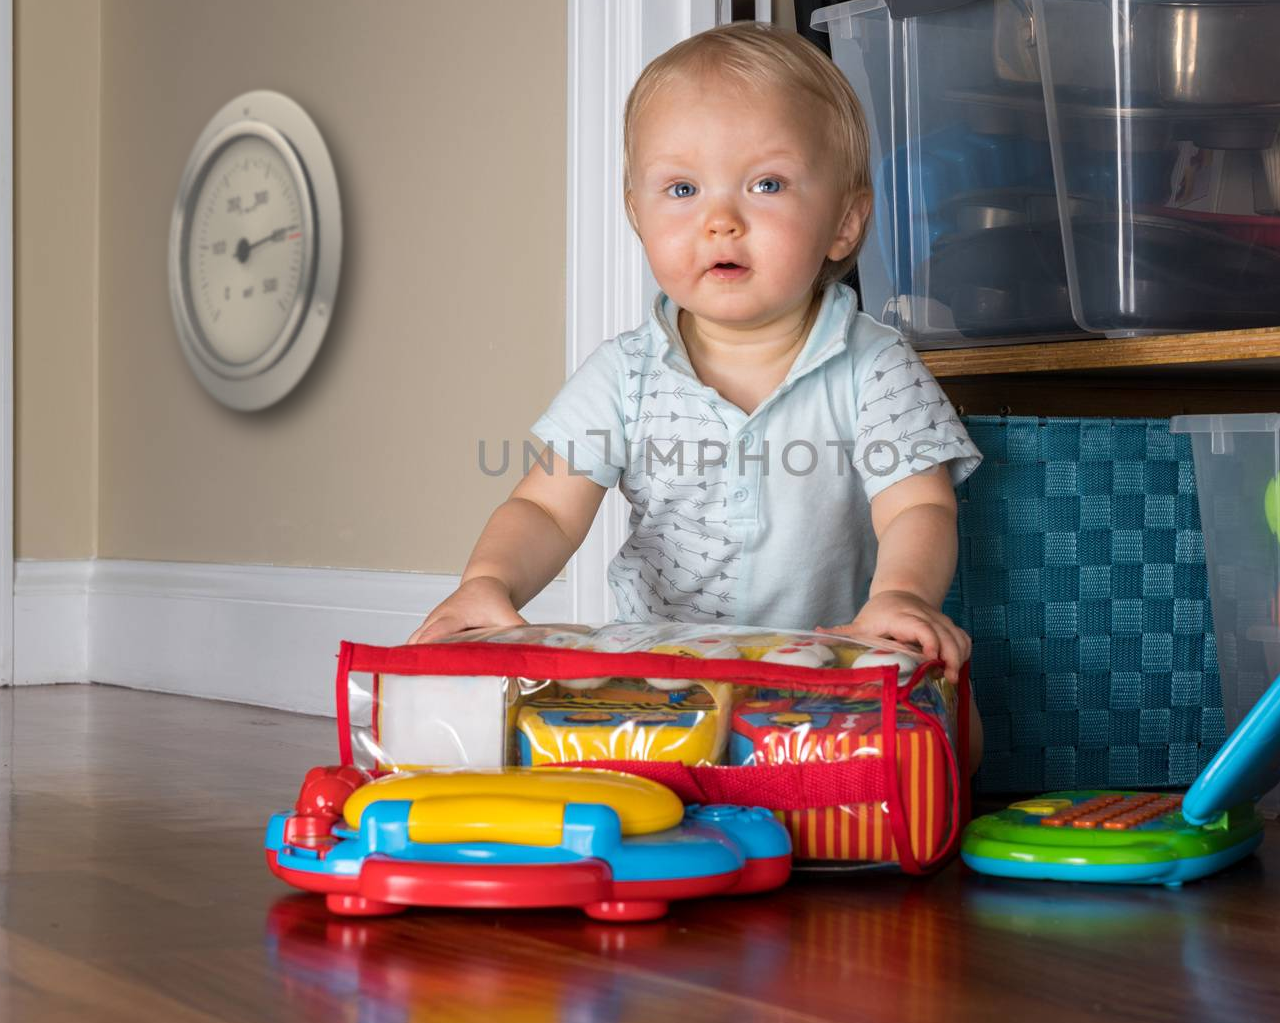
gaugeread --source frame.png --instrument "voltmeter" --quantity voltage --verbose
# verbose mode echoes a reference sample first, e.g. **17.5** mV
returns **400** mV
